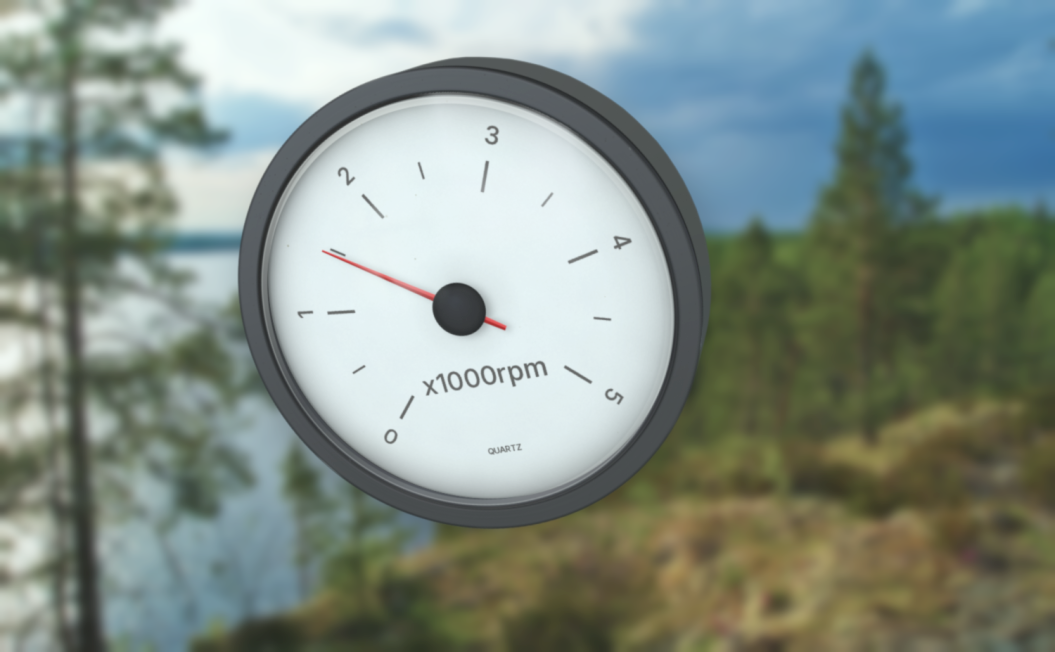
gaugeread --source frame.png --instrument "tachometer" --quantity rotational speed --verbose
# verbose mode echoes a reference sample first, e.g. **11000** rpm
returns **1500** rpm
